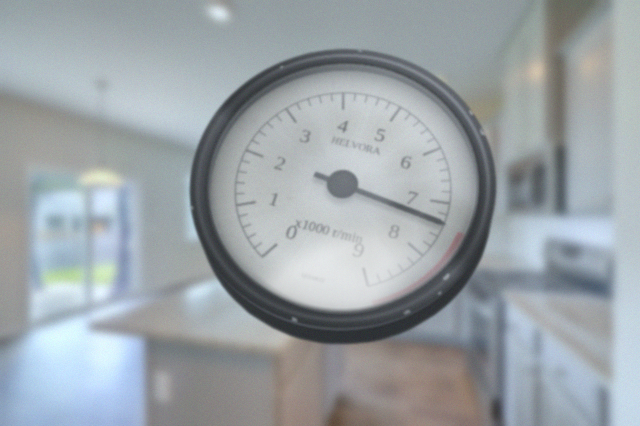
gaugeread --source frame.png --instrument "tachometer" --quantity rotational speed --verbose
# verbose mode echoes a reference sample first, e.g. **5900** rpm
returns **7400** rpm
